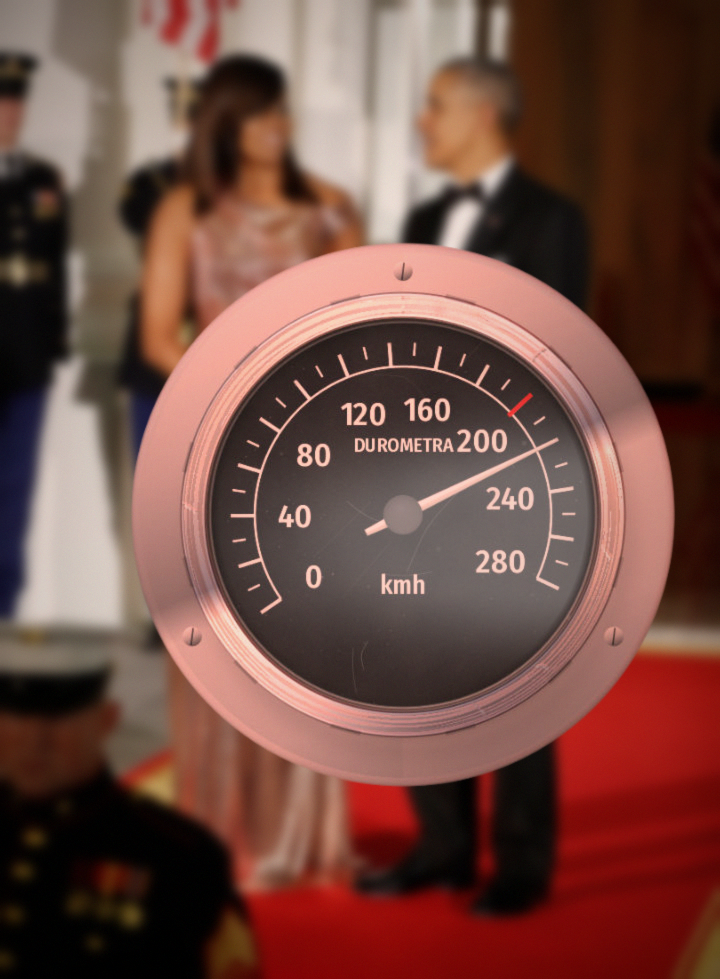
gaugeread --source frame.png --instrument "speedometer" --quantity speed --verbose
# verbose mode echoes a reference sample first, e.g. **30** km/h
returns **220** km/h
